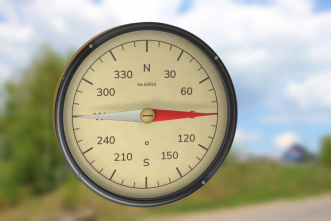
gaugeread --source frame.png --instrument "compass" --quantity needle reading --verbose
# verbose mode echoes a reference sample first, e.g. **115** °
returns **90** °
